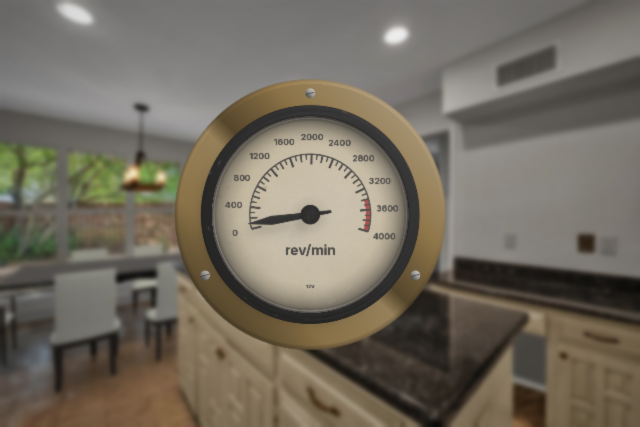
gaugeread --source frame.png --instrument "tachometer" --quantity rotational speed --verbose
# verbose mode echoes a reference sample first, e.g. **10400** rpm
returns **100** rpm
